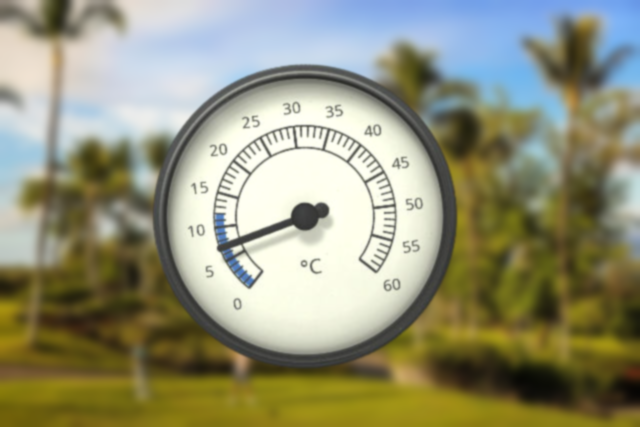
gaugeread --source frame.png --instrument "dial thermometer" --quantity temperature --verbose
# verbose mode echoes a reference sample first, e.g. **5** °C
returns **7** °C
